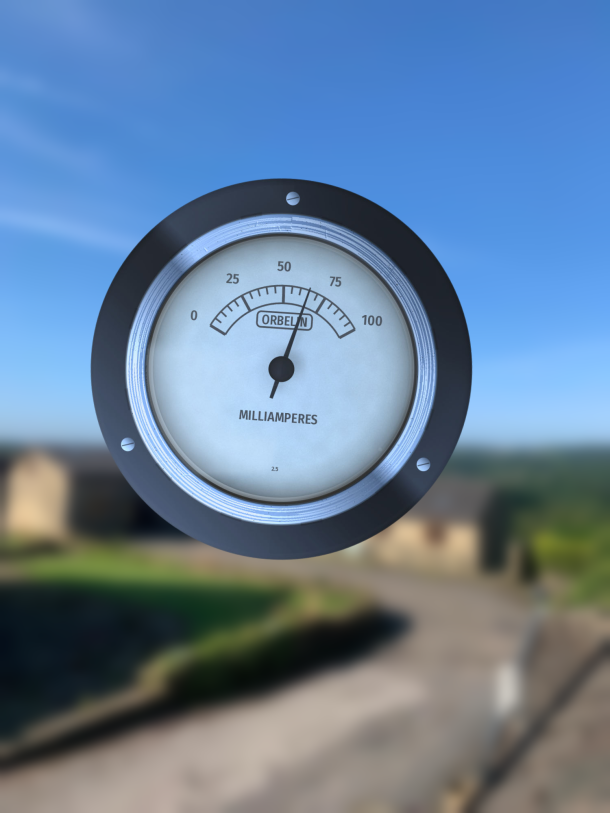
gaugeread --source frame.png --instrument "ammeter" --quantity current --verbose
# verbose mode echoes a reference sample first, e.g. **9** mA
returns **65** mA
